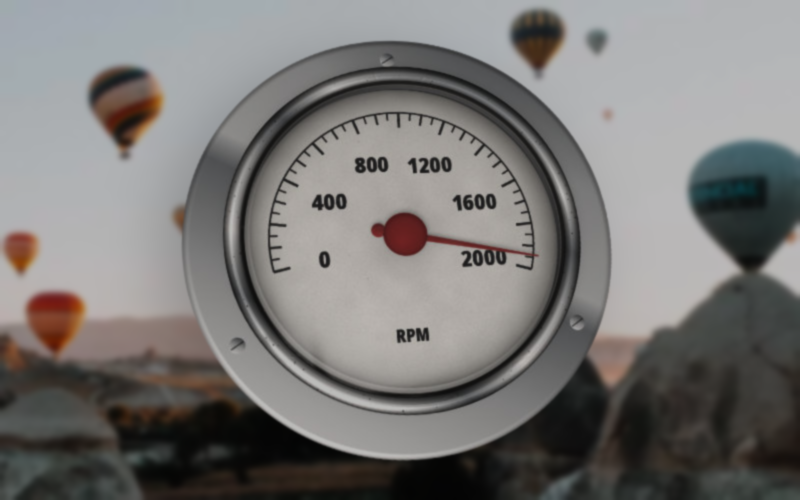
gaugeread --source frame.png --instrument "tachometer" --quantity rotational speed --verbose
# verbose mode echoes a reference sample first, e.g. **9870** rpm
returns **1950** rpm
